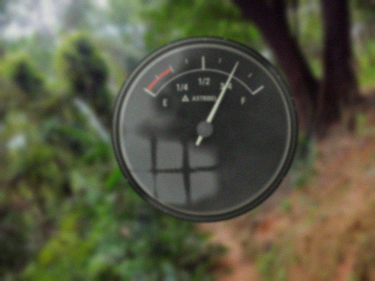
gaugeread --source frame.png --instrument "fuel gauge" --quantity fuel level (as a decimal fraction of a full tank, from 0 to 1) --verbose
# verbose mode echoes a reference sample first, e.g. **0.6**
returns **0.75**
